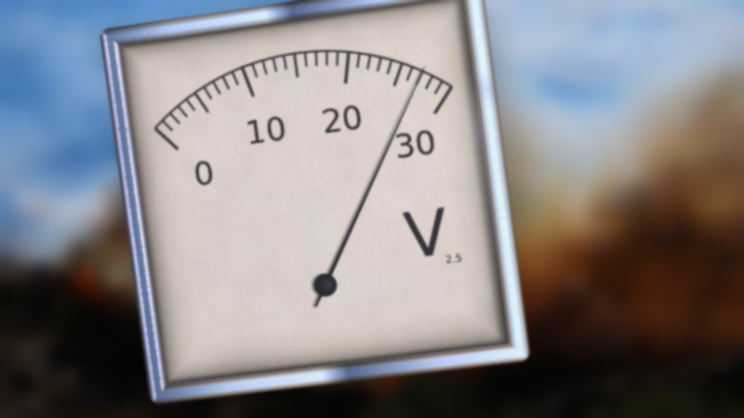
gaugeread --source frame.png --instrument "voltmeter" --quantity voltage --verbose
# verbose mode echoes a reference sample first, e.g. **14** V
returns **27** V
